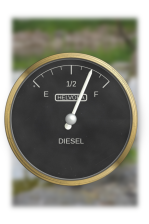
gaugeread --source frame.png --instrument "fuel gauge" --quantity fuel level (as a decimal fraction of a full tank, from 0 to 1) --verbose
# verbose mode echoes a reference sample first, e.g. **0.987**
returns **0.75**
